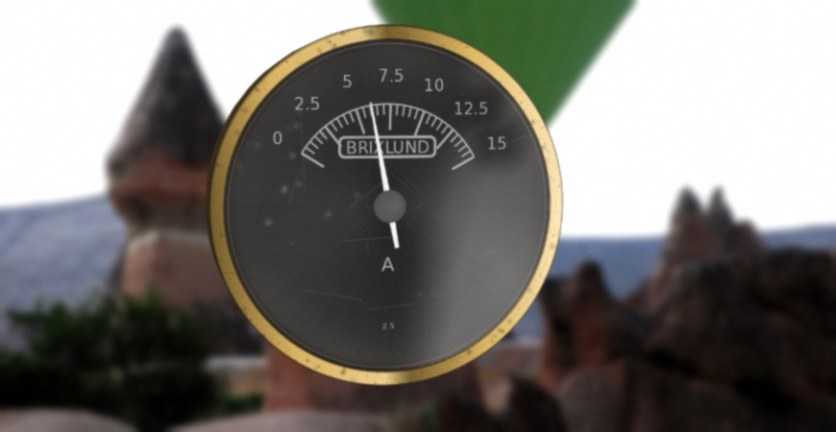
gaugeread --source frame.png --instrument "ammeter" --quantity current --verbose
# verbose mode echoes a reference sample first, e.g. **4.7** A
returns **6** A
